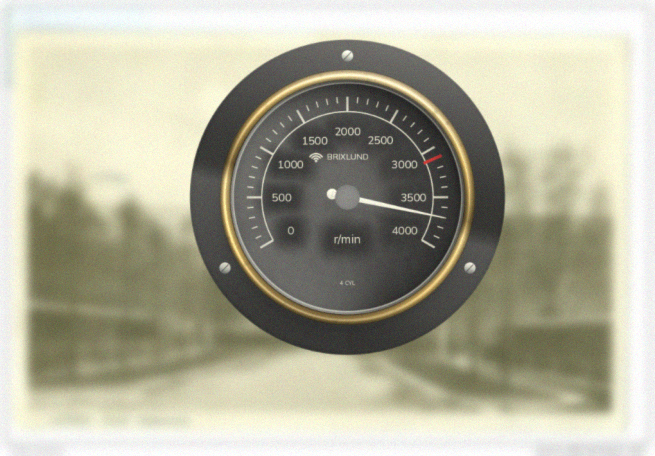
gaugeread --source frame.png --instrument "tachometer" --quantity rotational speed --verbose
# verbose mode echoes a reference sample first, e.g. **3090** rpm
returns **3700** rpm
